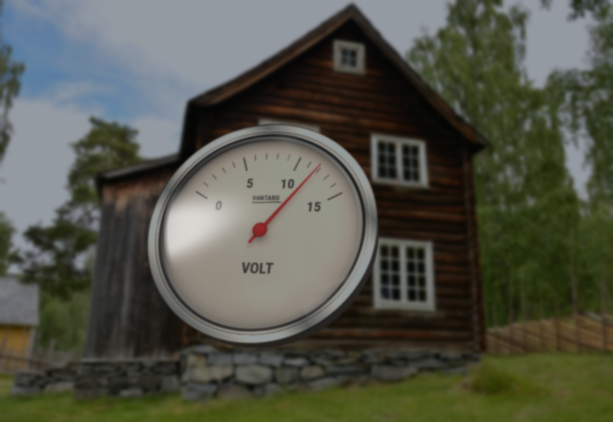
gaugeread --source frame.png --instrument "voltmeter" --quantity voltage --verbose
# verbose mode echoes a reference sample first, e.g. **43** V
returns **12** V
